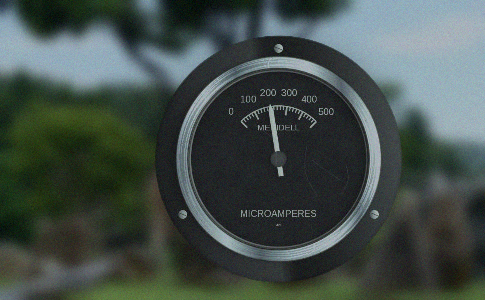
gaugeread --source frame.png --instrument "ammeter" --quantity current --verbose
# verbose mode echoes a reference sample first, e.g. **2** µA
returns **200** µA
